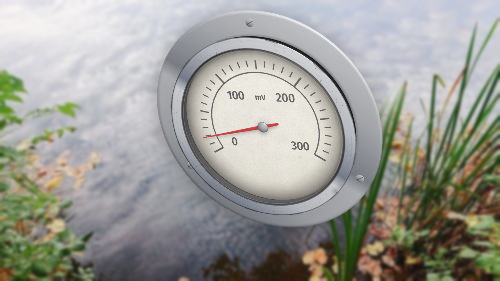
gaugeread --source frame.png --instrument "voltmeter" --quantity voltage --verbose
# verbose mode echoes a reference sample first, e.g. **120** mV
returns **20** mV
